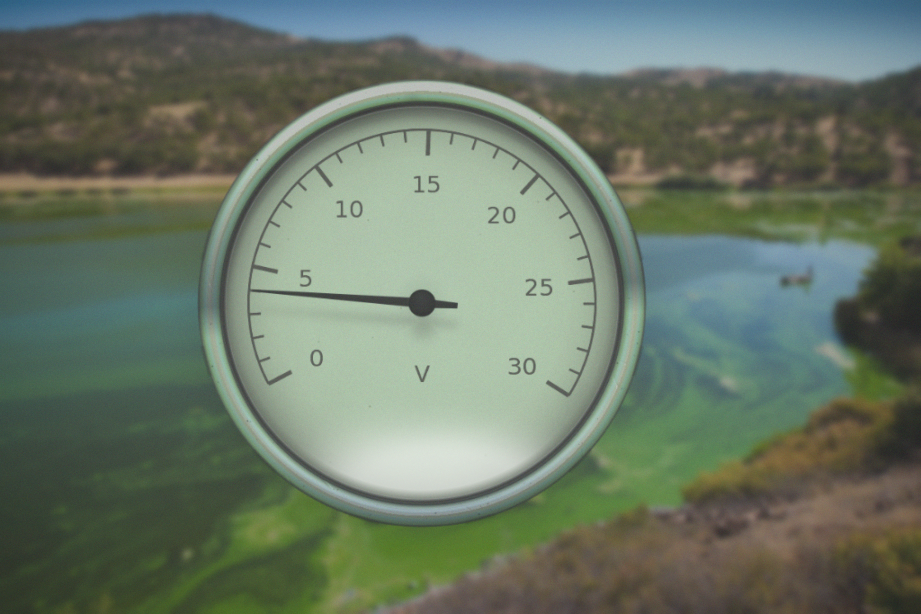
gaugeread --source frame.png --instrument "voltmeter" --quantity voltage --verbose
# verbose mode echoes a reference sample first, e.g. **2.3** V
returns **4** V
